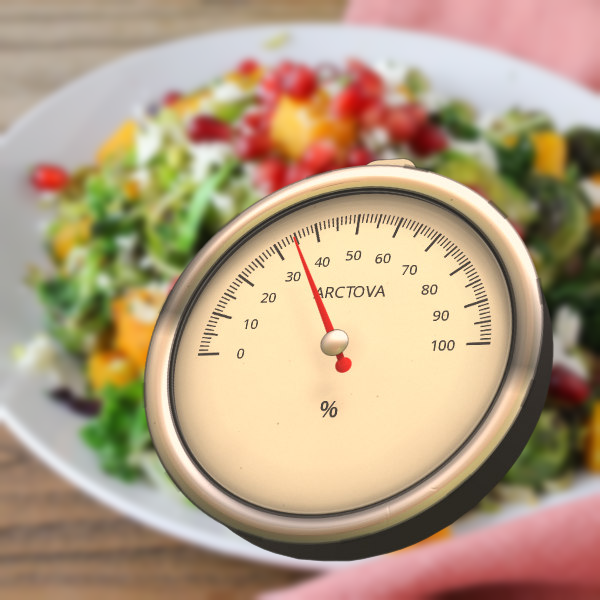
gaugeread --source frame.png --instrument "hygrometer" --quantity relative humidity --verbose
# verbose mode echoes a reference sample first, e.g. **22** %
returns **35** %
